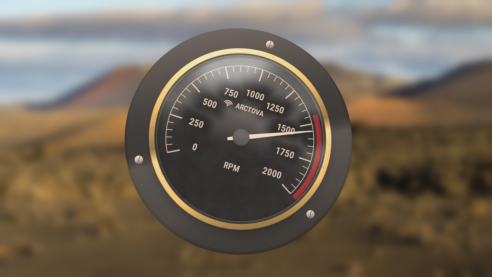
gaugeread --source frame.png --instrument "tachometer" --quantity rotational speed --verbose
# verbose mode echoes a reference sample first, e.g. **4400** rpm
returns **1550** rpm
